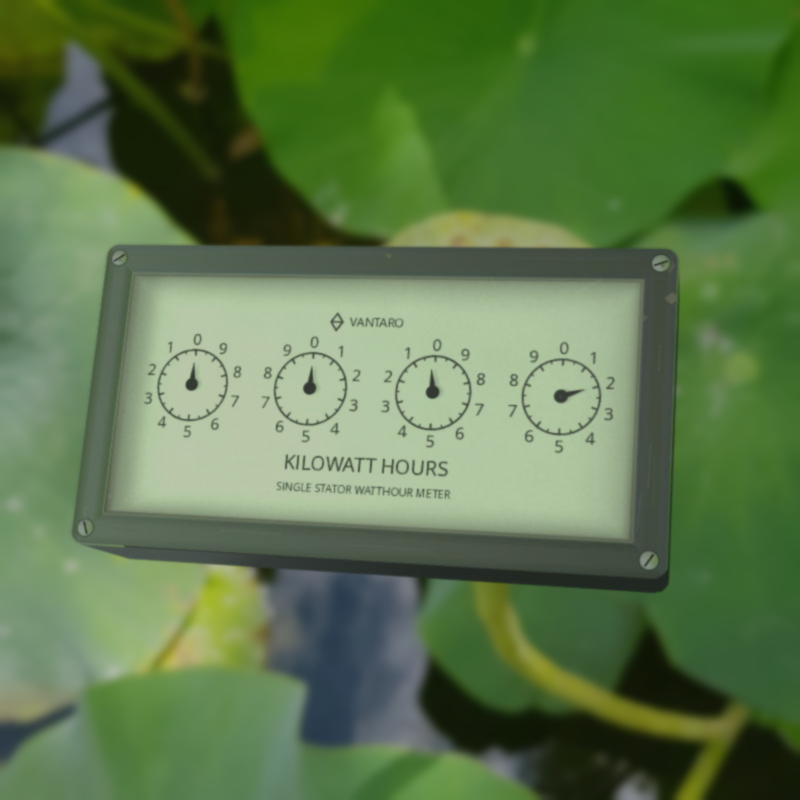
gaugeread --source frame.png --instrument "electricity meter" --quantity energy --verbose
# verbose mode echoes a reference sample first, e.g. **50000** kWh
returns **2** kWh
